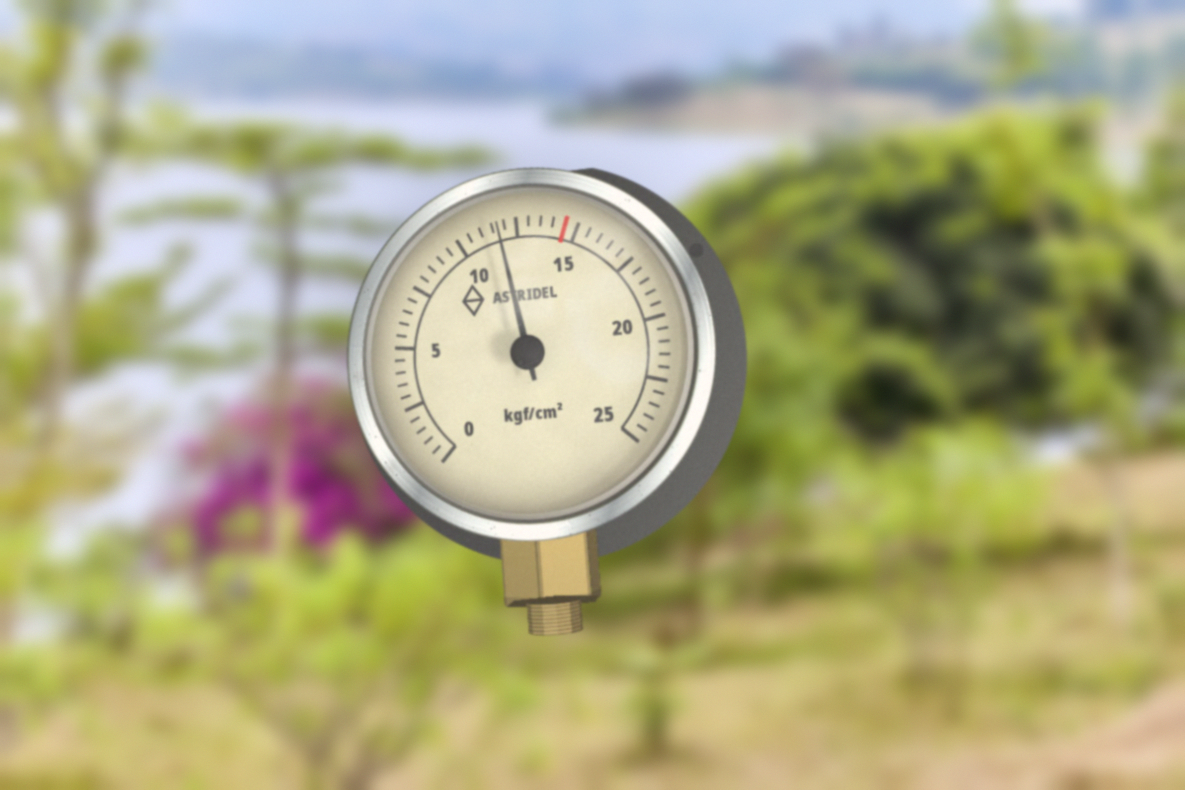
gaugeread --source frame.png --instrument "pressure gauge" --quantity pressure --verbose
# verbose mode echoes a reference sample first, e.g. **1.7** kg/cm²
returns **11.75** kg/cm²
